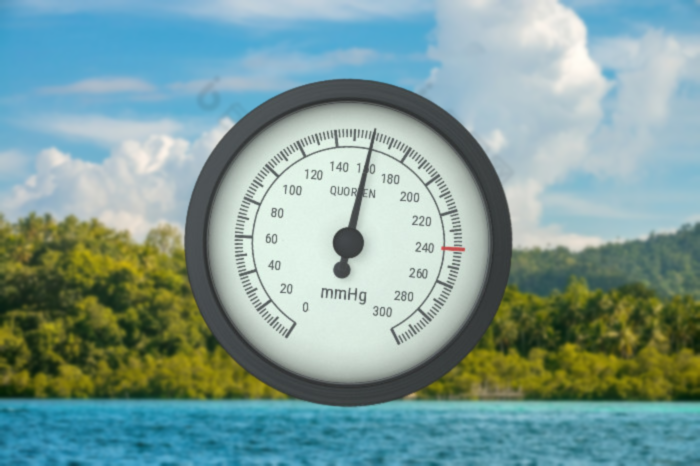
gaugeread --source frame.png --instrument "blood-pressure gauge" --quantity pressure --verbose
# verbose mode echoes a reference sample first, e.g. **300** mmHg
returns **160** mmHg
